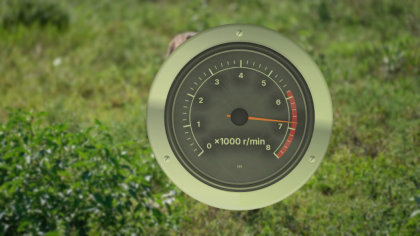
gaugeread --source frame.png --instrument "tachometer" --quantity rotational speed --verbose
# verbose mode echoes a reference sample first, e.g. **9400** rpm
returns **6800** rpm
